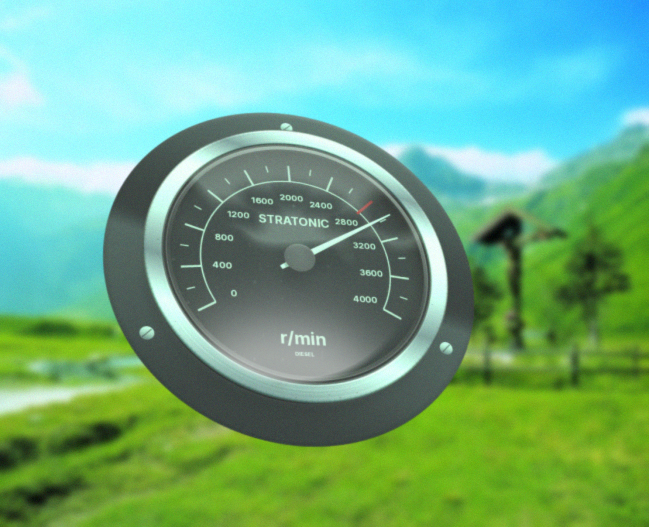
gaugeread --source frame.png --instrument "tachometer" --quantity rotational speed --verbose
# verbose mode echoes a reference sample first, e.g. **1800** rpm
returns **3000** rpm
